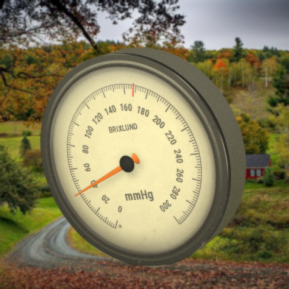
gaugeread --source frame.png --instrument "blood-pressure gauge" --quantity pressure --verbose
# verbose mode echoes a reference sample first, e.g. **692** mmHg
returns **40** mmHg
